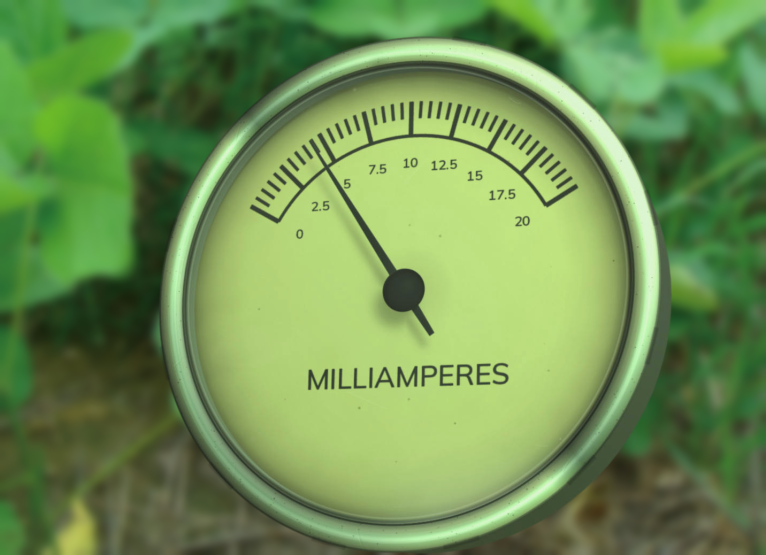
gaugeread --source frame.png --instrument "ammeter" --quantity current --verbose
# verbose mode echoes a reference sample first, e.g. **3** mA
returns **4.5** mA
